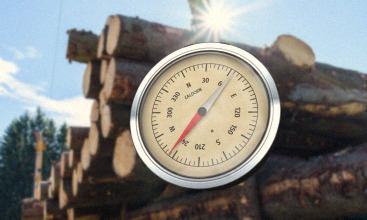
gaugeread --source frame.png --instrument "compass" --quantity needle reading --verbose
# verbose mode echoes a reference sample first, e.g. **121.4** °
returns **245** °
